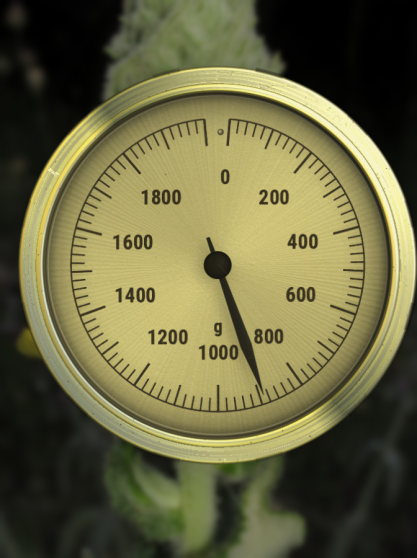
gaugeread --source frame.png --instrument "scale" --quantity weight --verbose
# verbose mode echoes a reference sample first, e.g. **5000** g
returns **890** g
